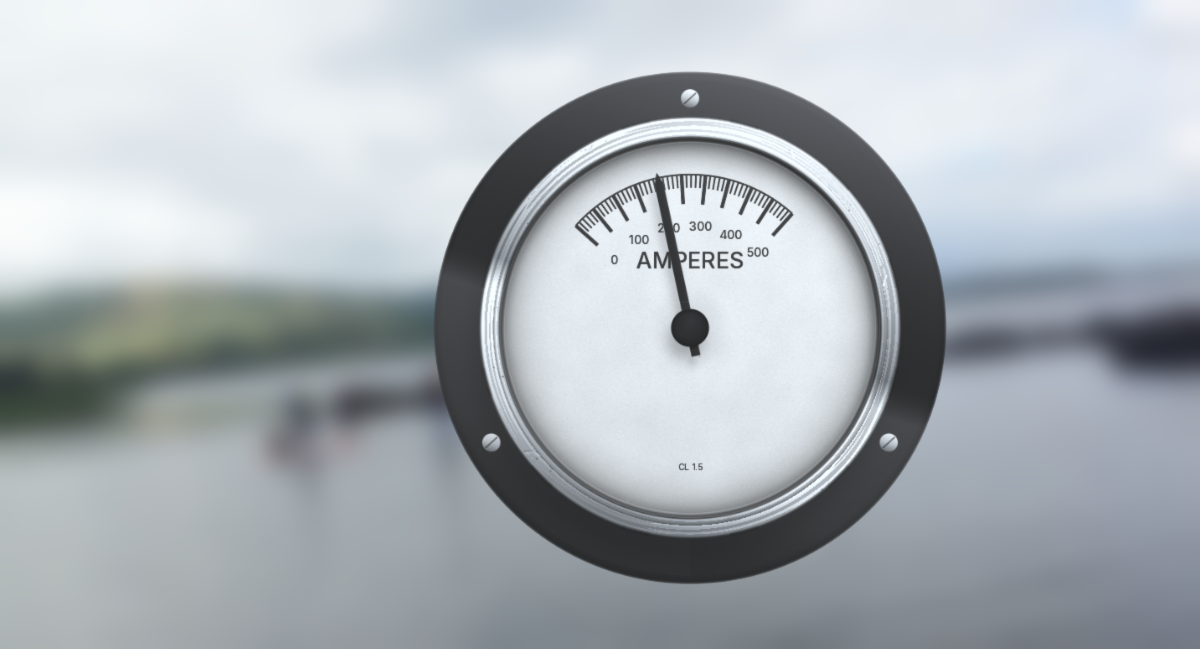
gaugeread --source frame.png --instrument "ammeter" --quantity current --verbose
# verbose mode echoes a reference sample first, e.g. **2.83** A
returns **200** A
